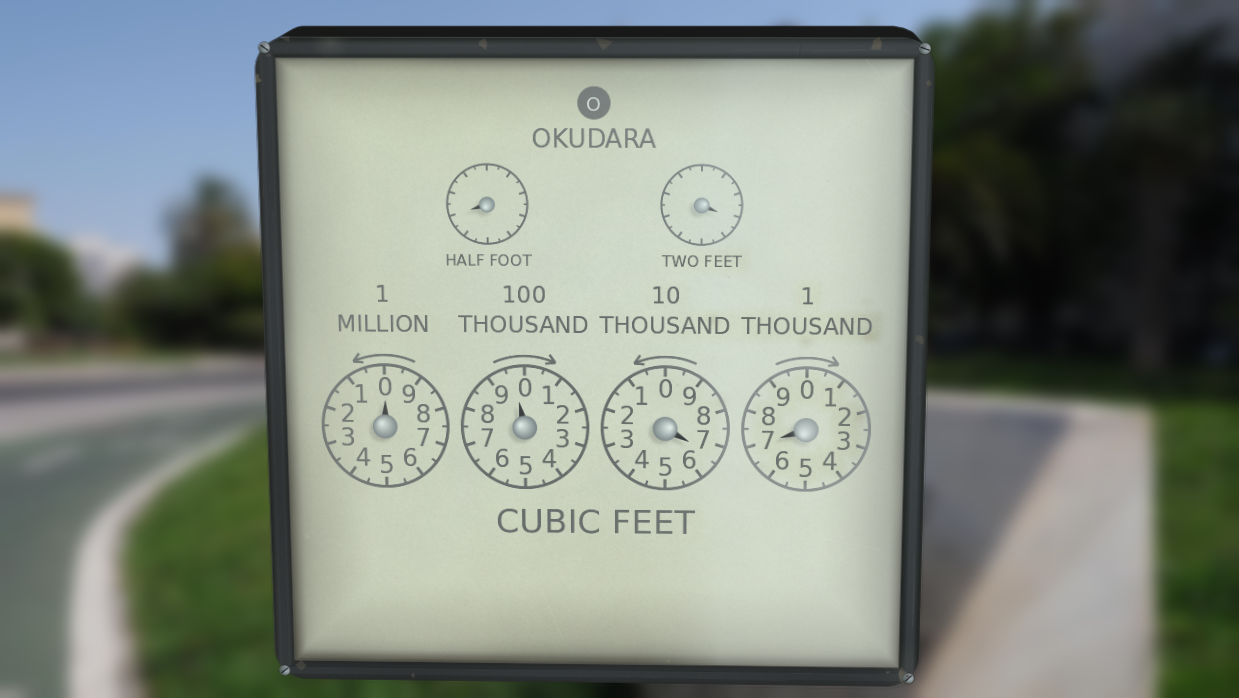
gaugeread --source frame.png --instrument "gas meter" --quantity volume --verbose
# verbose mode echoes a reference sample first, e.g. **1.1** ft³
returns **996700** ft³
